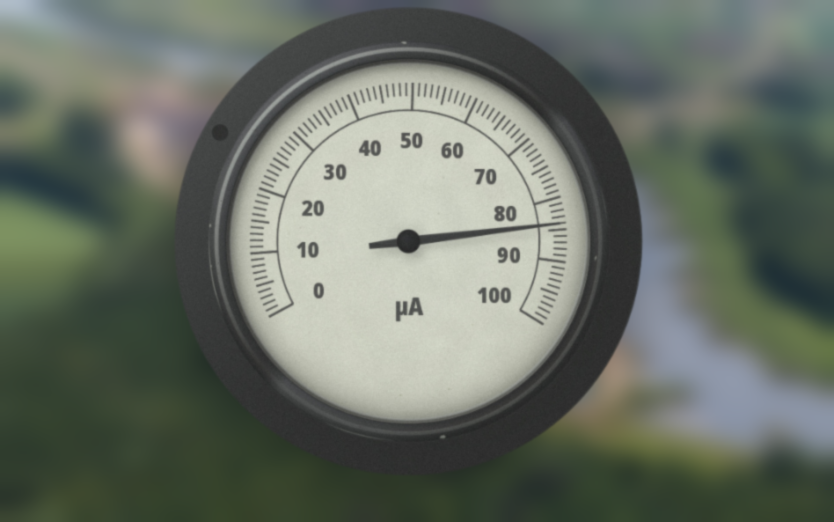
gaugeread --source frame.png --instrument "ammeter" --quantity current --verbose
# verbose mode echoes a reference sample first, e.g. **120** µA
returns **84** µA
